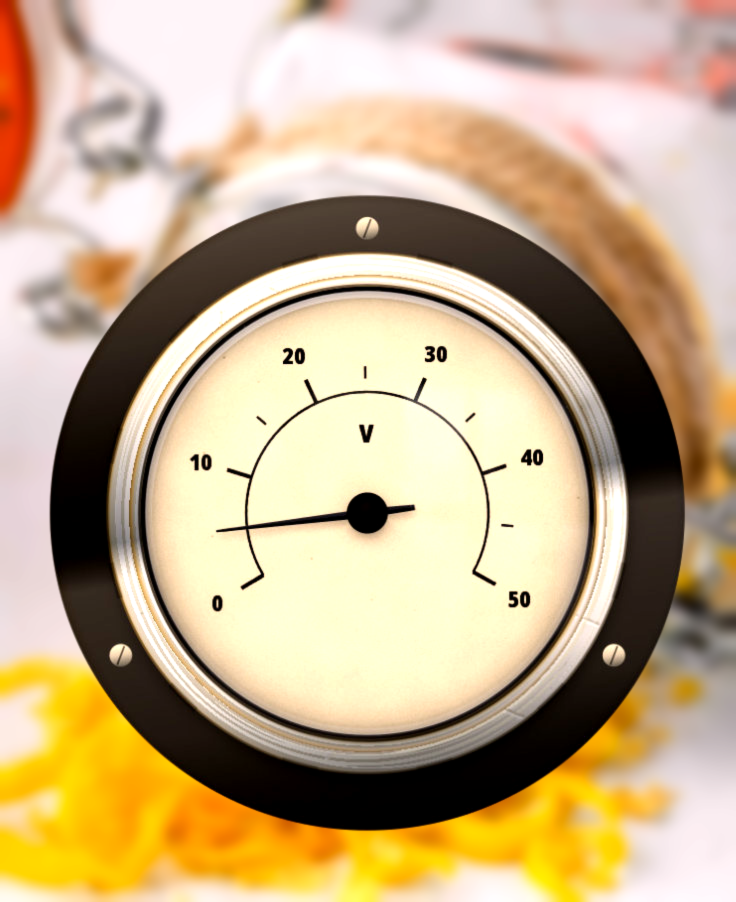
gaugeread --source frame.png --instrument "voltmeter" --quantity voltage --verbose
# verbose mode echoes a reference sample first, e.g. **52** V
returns **5** V
